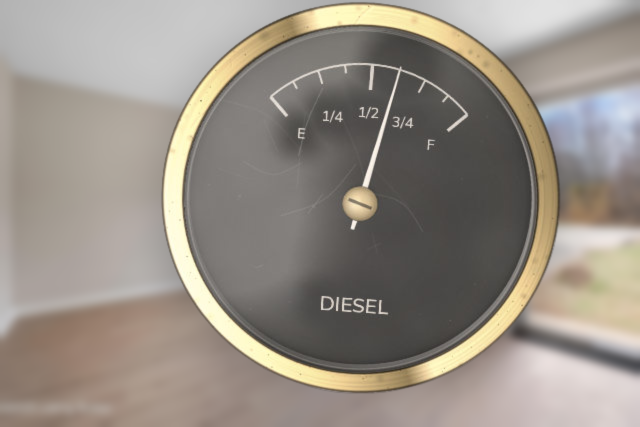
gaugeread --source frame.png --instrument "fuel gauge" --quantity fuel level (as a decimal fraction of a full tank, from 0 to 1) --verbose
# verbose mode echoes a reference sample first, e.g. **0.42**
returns **0.625**
